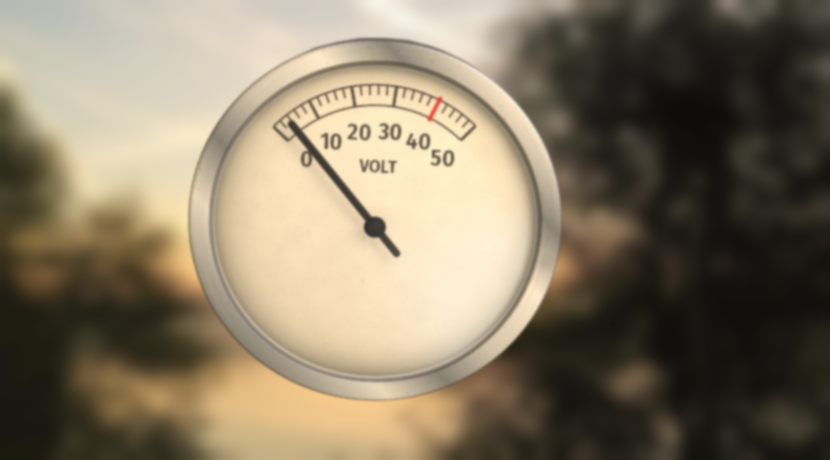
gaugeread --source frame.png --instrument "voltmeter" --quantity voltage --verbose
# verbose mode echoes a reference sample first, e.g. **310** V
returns **4** V
